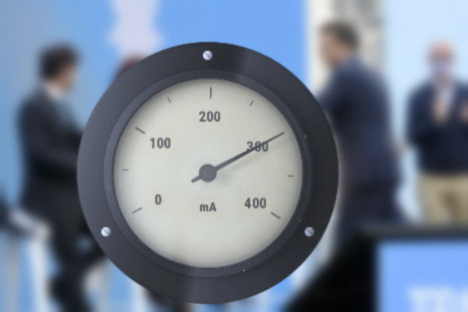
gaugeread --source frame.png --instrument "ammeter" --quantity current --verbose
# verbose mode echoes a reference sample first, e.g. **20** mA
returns **300** mA
